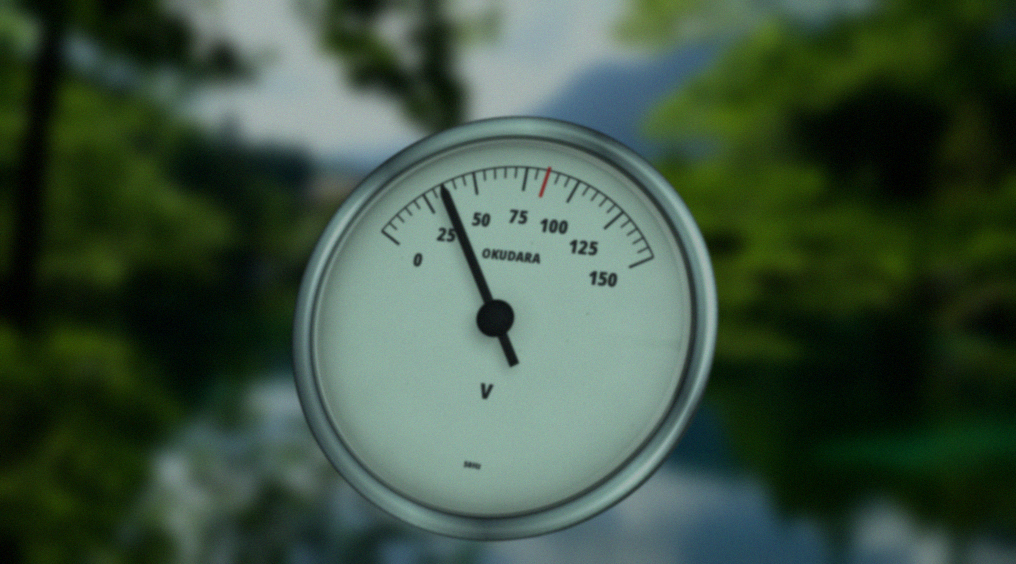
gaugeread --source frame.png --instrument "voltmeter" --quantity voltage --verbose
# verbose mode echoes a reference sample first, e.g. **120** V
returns **35** V
